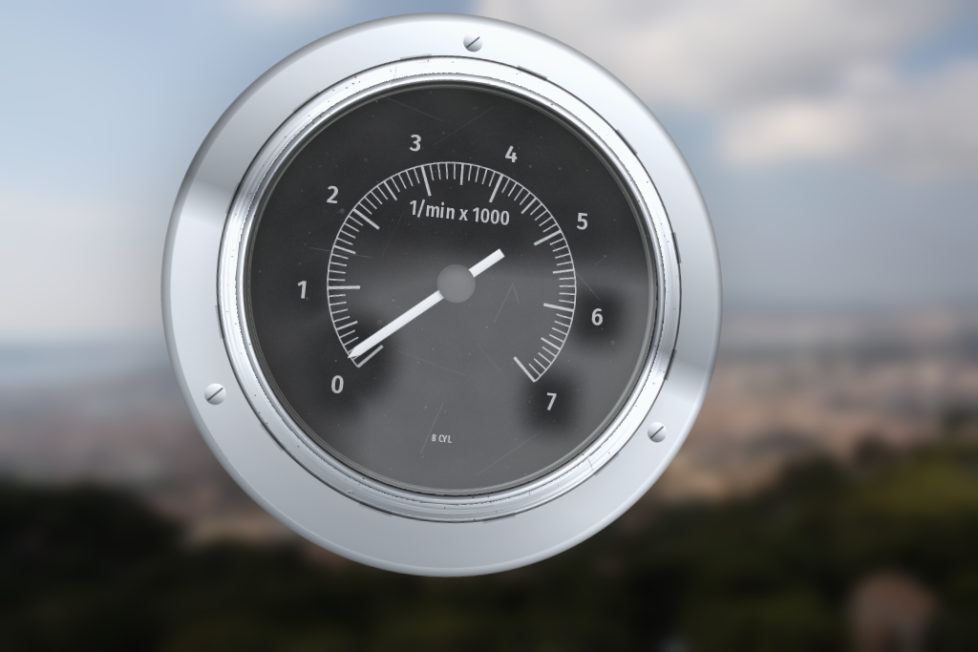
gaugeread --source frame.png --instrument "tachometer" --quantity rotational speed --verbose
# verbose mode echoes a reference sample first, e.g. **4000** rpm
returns **150** rpm
